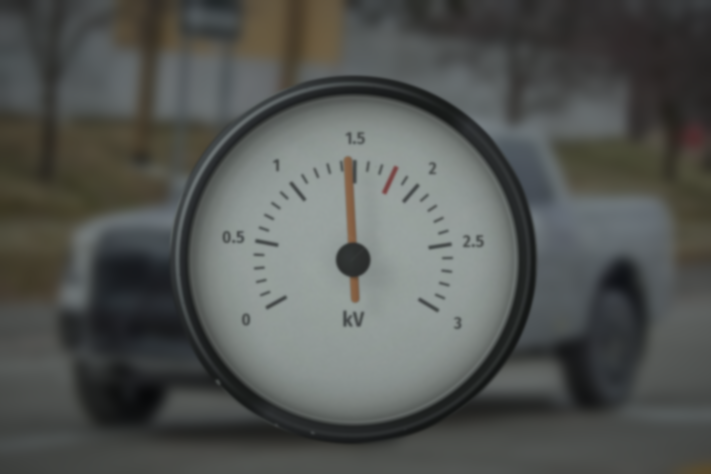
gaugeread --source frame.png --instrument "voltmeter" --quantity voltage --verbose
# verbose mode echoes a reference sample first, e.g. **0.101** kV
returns **1.45** kV
